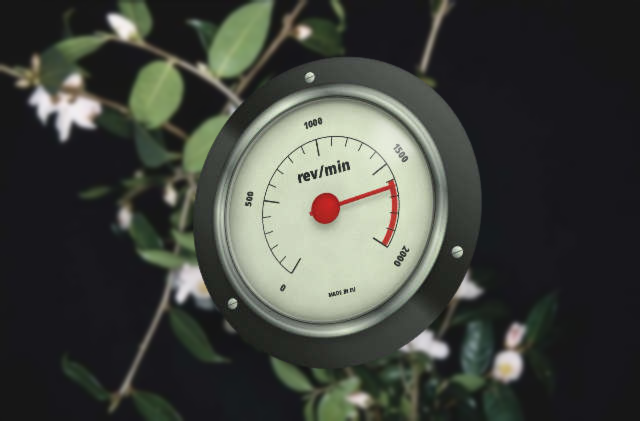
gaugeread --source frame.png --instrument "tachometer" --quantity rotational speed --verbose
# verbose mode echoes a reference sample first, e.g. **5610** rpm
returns **1650** rpm
